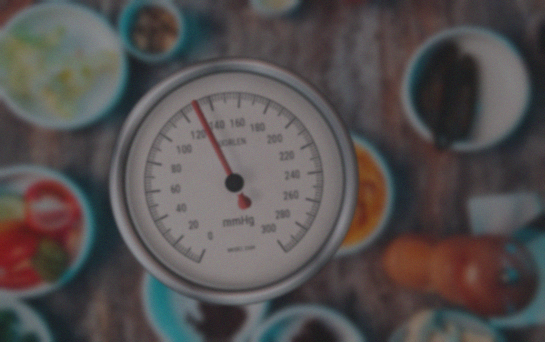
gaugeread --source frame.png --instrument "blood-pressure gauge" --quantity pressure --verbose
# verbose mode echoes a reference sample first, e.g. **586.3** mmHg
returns **130** mmHg
